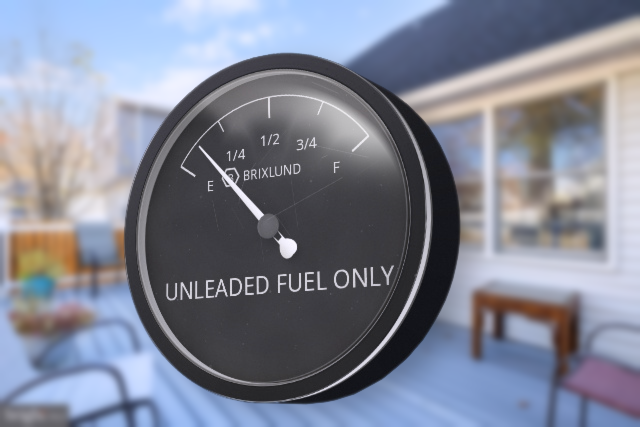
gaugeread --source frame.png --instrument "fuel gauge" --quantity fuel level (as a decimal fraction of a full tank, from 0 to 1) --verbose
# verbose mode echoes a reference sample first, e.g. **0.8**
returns **0.125**
